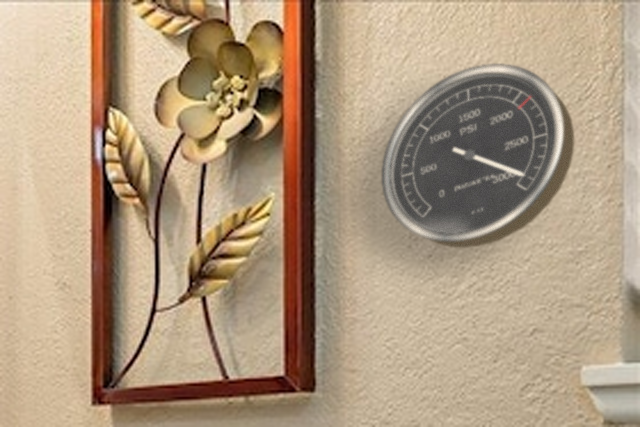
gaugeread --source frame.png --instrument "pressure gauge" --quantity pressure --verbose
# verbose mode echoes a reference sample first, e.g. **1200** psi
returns **2900** psi
